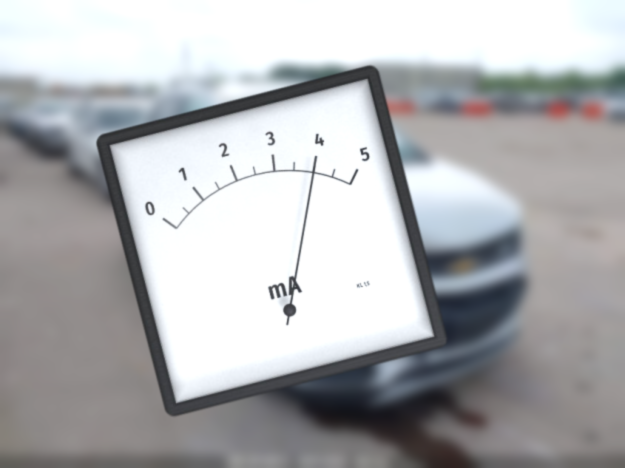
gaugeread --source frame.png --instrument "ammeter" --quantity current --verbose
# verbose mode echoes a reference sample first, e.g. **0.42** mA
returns **4** mA
